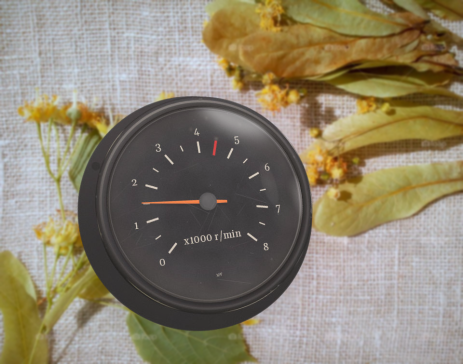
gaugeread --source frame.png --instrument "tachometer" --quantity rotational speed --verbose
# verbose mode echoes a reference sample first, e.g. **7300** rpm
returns **1500** rpm
